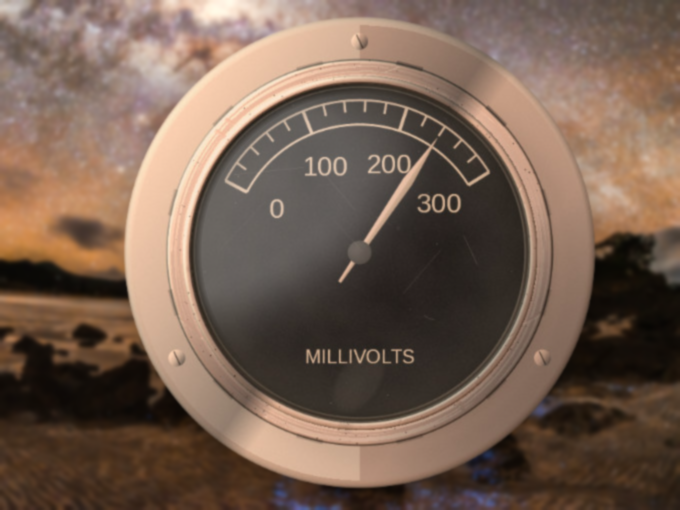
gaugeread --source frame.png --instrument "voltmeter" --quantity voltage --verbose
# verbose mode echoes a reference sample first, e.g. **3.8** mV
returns **240** mV
